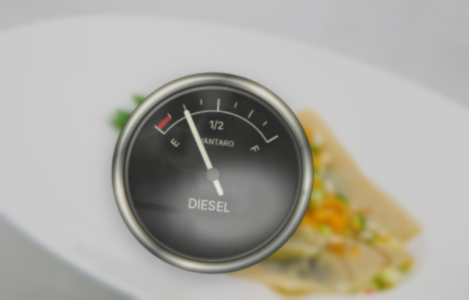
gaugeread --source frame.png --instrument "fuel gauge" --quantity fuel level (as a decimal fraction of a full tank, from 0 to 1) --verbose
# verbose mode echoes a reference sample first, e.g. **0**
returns **0.25**
